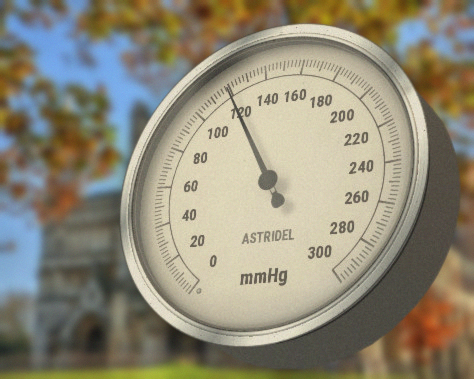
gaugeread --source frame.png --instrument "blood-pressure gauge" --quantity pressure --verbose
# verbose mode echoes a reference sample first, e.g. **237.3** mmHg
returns **120** mmHg
